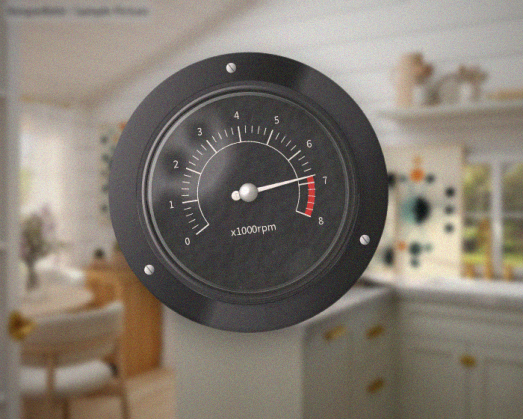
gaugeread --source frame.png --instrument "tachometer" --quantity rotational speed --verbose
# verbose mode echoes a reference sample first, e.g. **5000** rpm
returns **6800** rpm
